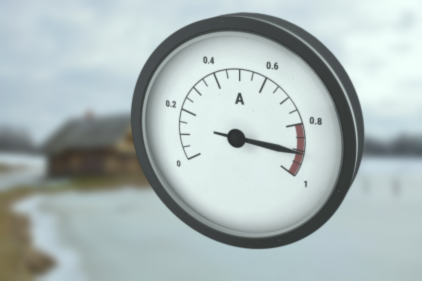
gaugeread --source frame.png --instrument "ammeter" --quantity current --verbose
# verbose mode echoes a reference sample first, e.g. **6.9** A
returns **0.9** A
